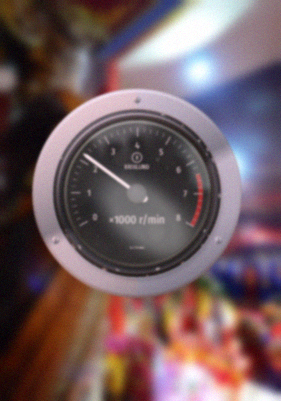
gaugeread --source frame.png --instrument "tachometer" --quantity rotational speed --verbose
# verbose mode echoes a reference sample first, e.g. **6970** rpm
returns **2200** rpm
